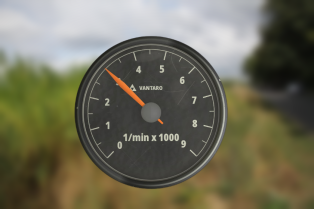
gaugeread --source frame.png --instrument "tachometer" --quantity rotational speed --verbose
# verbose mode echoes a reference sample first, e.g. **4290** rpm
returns **3000** rpm
